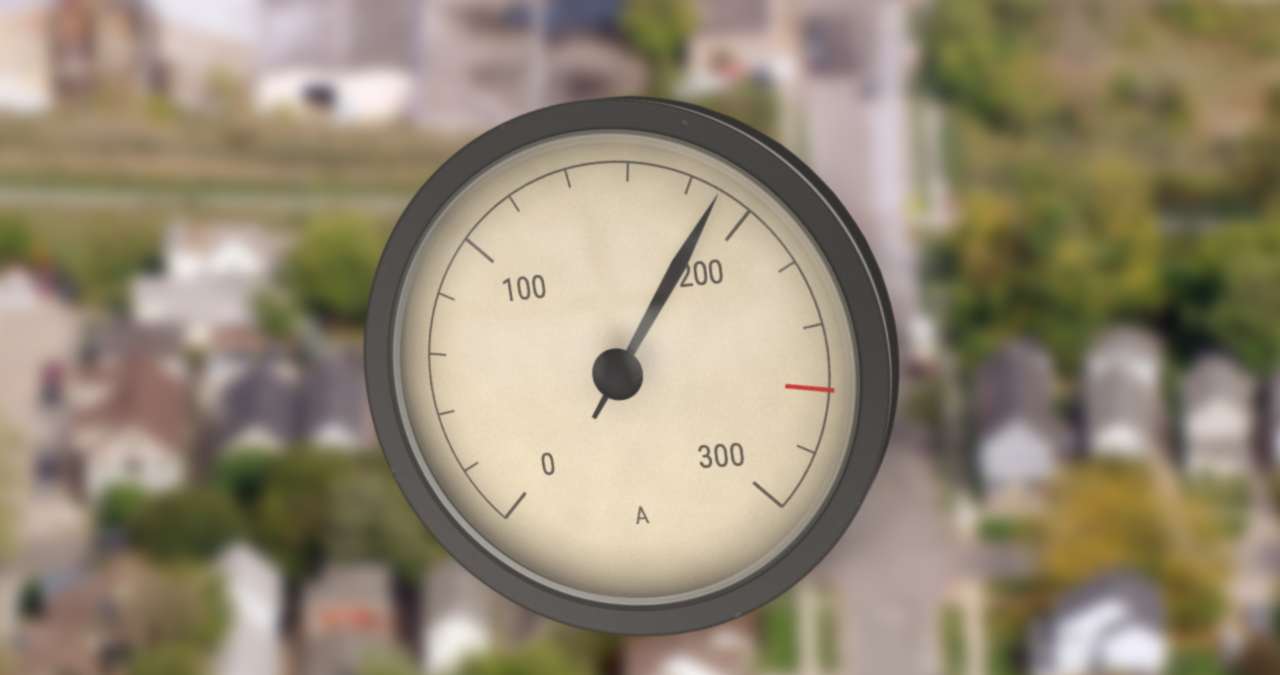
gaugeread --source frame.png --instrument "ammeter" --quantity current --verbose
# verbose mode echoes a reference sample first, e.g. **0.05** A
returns **190** A
